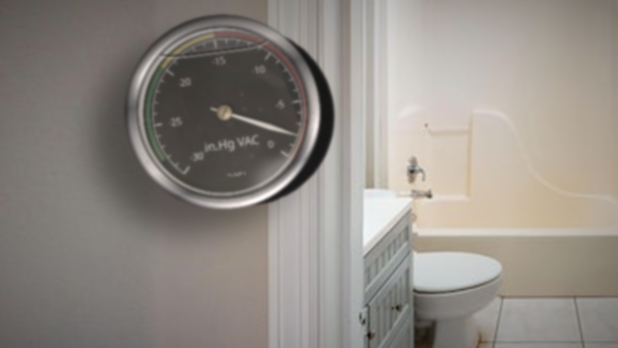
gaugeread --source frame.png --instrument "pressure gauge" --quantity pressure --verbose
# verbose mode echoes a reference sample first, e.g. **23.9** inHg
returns **-2** inHg
